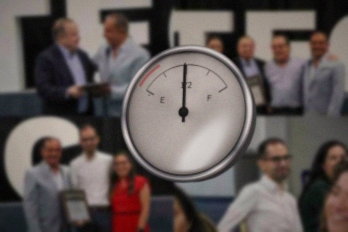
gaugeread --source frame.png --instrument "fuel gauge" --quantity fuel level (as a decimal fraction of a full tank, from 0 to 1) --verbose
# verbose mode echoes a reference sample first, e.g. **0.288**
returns **0.5**
